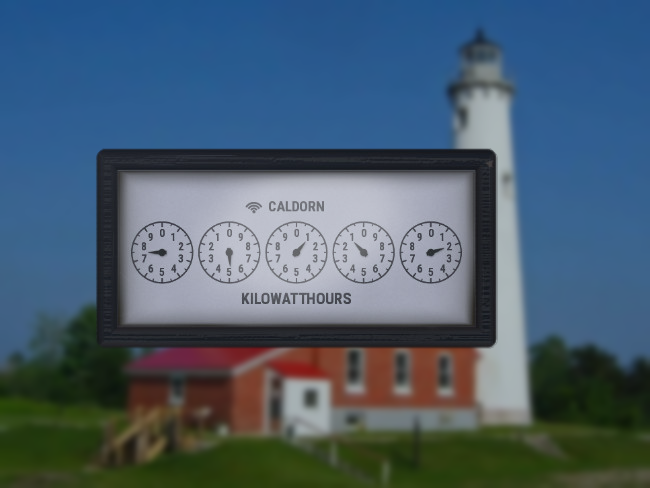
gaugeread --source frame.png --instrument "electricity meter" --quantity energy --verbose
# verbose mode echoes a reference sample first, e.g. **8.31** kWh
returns **75112** kWh
